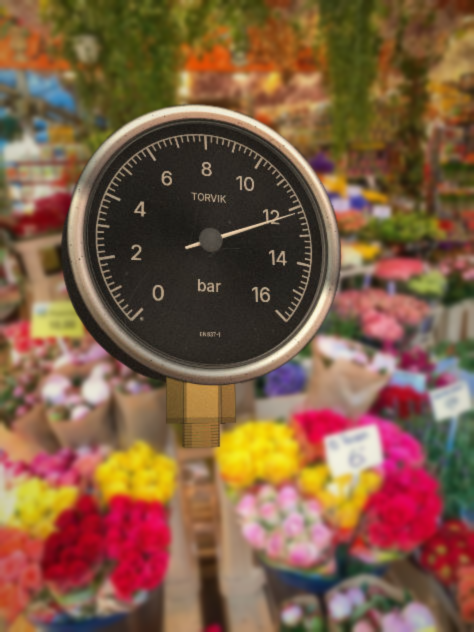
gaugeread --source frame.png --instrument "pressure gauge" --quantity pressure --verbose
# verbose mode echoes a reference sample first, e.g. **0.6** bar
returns **12.2** bar
